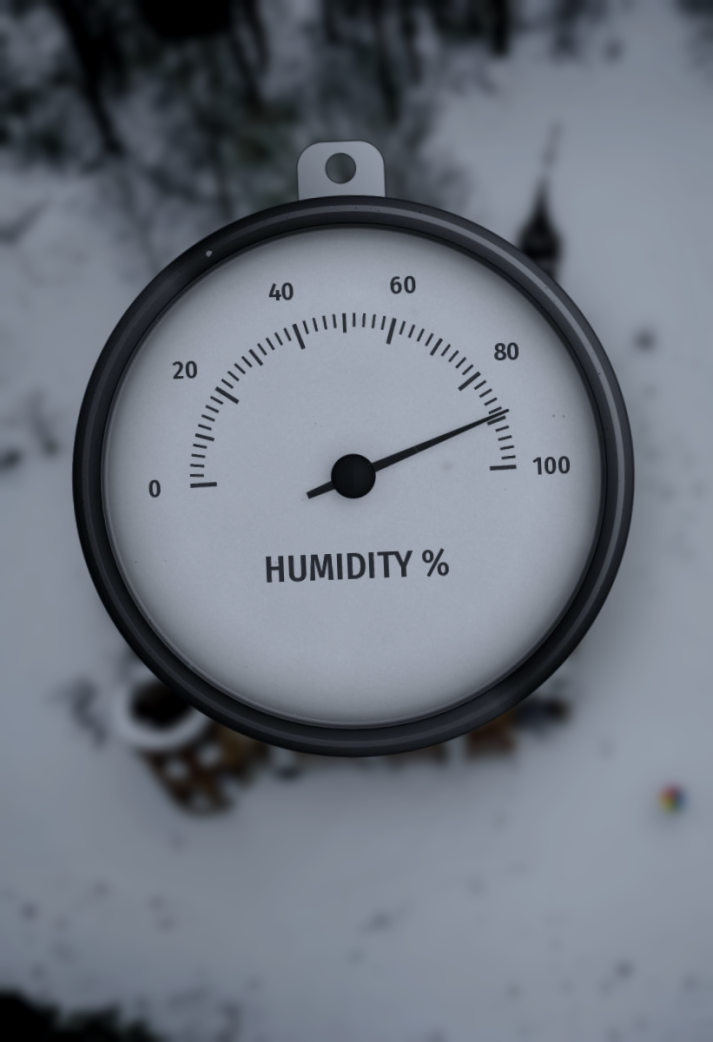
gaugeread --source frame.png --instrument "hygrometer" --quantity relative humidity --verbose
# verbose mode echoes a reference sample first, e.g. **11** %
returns **89** %
